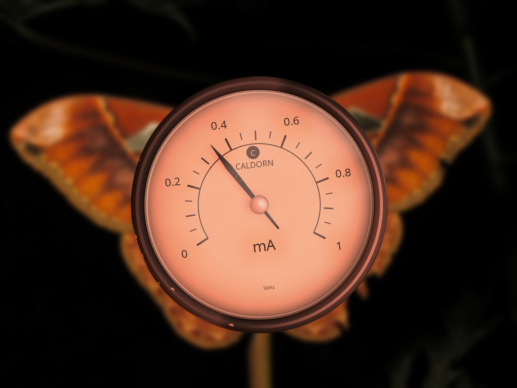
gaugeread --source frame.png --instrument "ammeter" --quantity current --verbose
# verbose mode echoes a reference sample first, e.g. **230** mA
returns **0.35** mA
